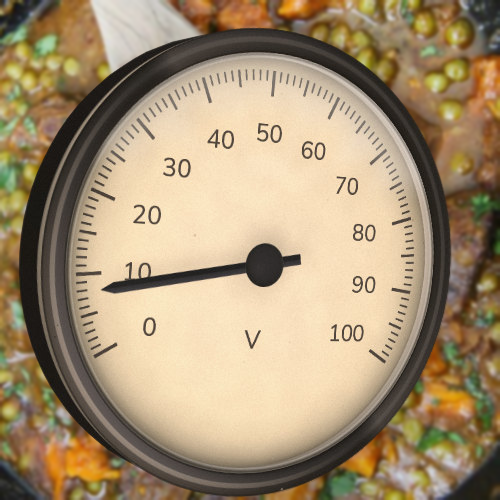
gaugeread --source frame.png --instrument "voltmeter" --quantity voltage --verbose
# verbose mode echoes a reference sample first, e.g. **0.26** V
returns **8** V
